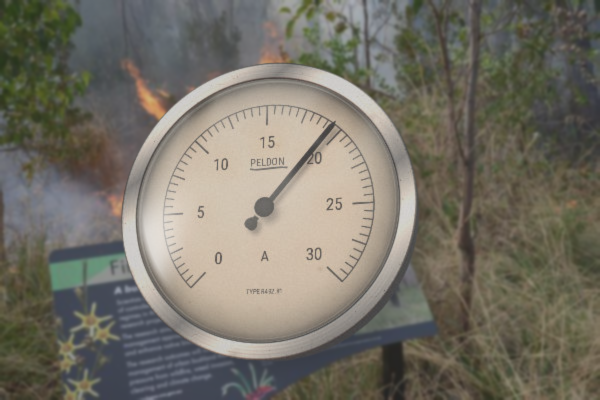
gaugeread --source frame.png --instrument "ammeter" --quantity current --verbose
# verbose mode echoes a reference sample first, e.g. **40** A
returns **19.5** A
